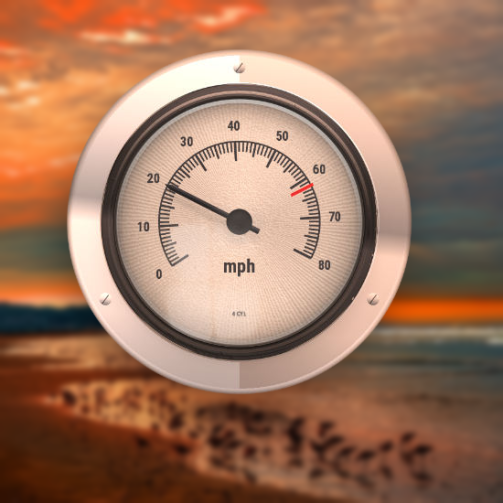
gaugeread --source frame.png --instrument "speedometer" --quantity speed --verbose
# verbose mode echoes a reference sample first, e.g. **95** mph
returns **20** mph
